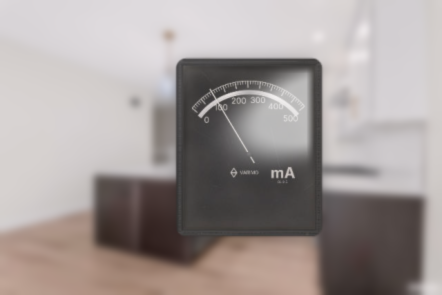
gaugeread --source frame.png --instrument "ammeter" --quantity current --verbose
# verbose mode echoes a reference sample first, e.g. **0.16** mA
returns **100** mA
